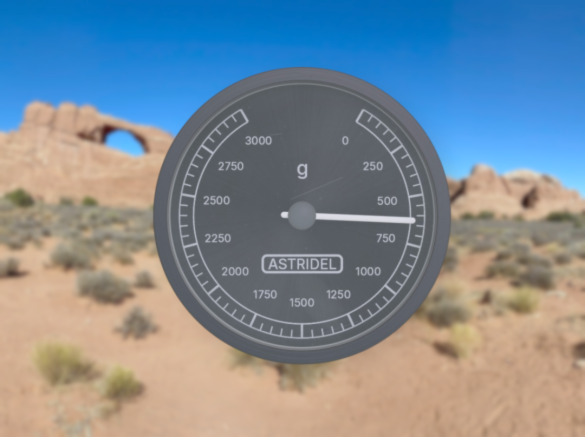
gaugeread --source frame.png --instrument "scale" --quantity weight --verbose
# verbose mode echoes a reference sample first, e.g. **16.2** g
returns **625** g
